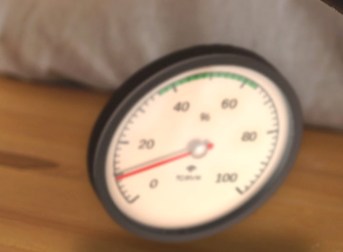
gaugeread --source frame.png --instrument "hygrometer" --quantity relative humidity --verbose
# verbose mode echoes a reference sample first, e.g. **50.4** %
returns **10** %
